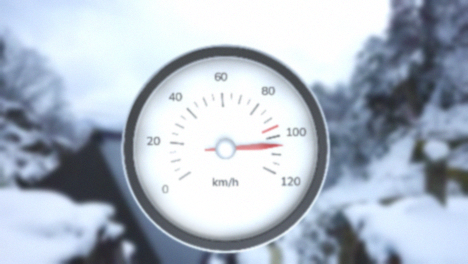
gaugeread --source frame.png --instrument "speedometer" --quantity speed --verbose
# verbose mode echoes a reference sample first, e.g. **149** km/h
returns **105** km/h
